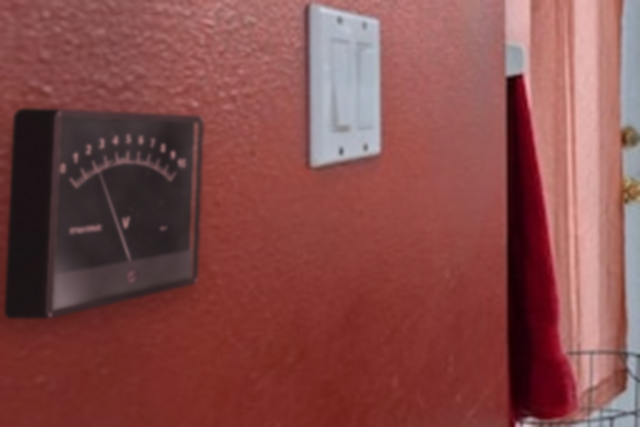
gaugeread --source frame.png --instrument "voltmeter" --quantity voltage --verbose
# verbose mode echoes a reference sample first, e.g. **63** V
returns **2** V
